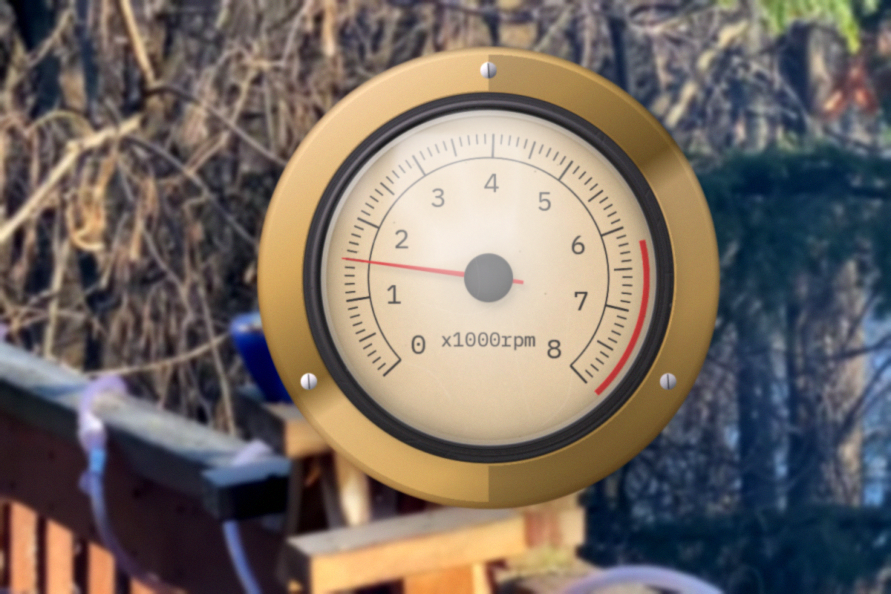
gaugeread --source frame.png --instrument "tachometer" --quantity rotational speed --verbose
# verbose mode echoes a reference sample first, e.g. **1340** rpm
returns **1500** rpm
